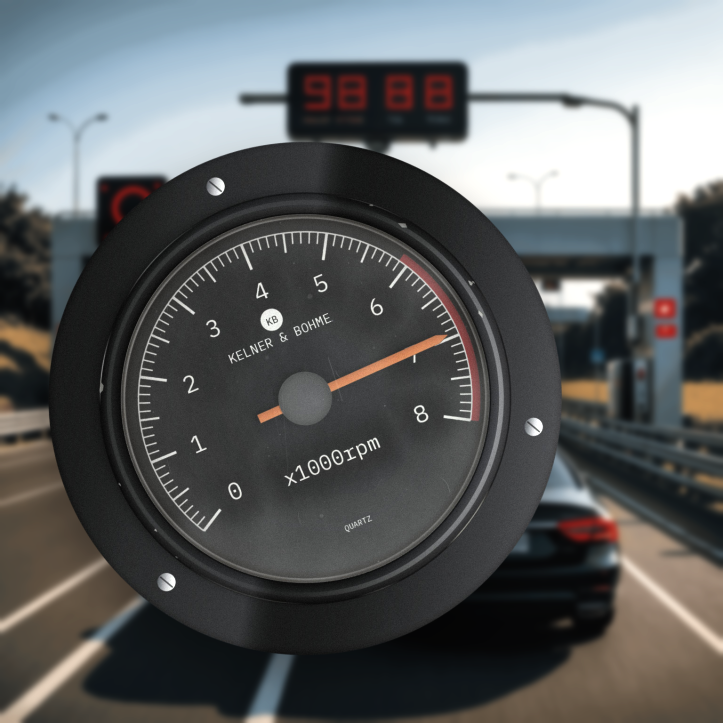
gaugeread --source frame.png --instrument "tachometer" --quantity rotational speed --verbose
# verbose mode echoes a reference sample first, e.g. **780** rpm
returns **6950** rpm
